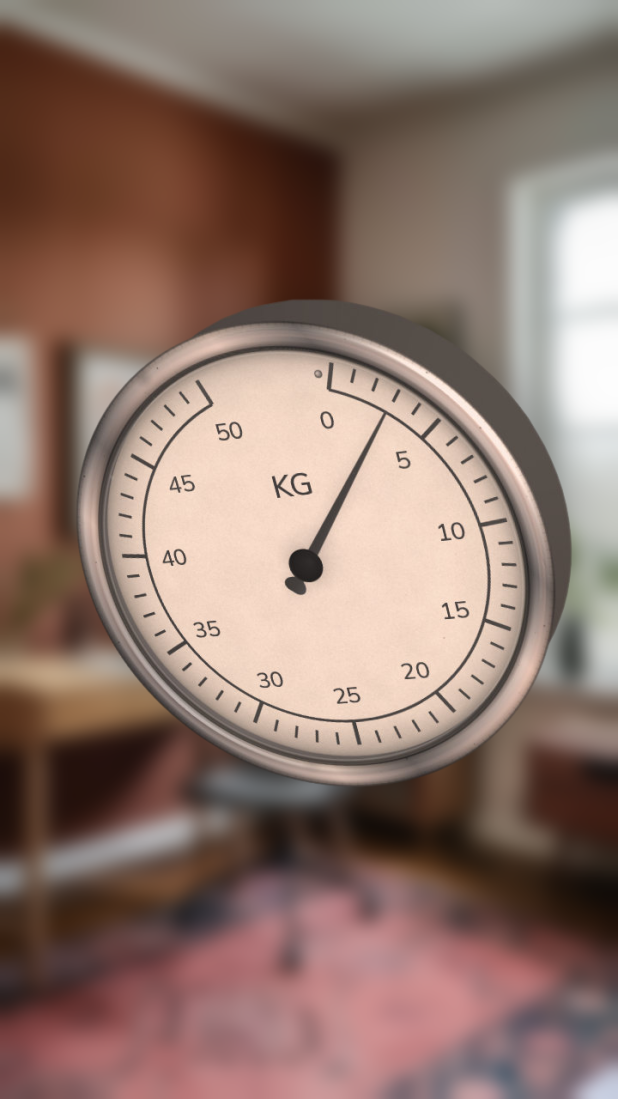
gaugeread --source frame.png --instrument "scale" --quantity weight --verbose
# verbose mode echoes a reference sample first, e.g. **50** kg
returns **3** kg
